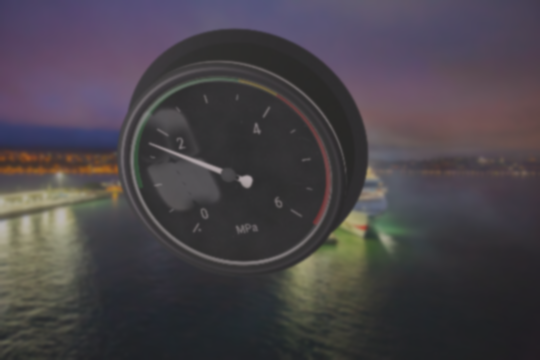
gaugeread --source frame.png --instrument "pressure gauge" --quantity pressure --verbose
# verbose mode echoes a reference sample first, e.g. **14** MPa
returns **1.75** MPa
